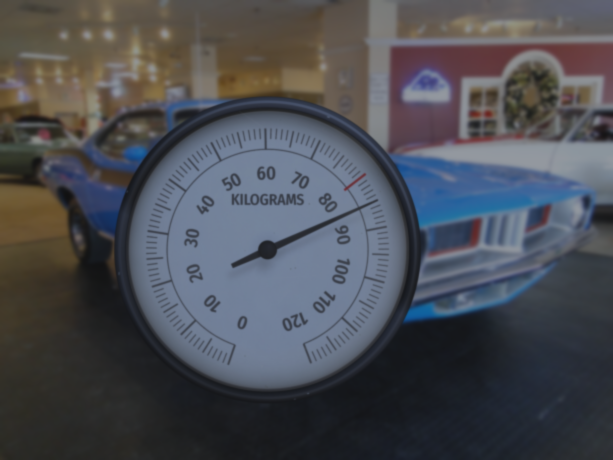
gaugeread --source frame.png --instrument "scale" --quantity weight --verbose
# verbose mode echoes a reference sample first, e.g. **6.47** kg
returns **85** kg
